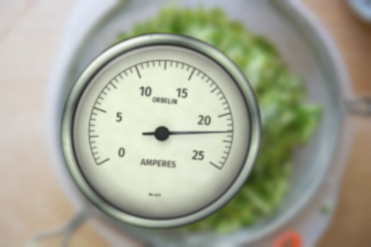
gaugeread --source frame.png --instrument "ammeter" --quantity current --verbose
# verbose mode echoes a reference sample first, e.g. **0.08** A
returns **21.5** A
